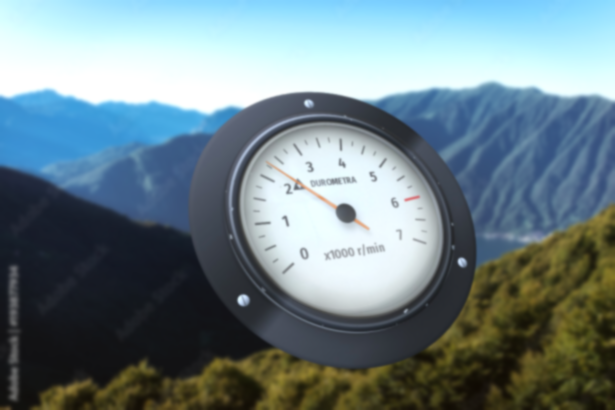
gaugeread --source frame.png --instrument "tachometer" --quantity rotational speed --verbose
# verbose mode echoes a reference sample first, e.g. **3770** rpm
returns **2250** rpm
